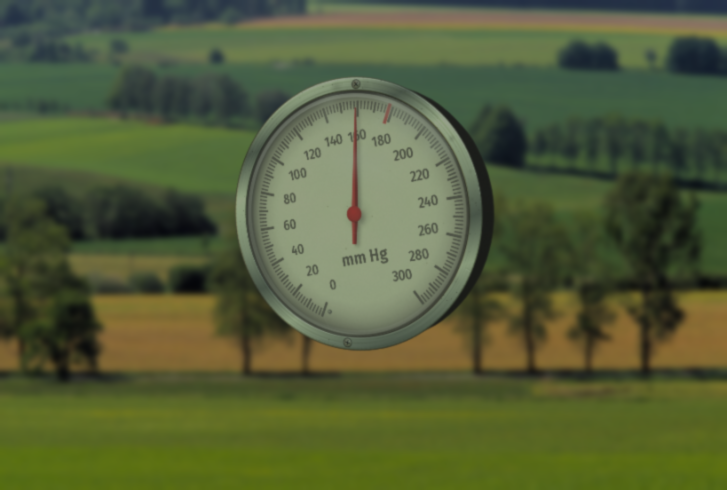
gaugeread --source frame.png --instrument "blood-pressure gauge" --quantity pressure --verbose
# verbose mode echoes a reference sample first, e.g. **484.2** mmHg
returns **160** mmHg
